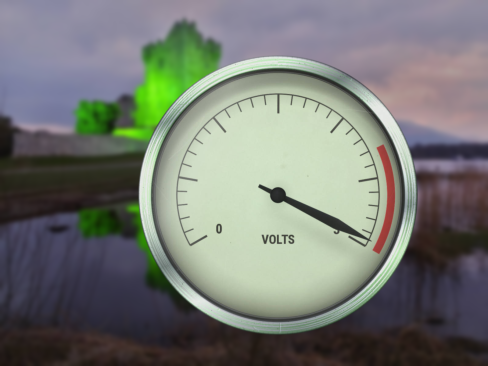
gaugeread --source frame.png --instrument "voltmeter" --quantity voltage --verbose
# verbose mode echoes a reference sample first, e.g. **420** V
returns **2.95** V
